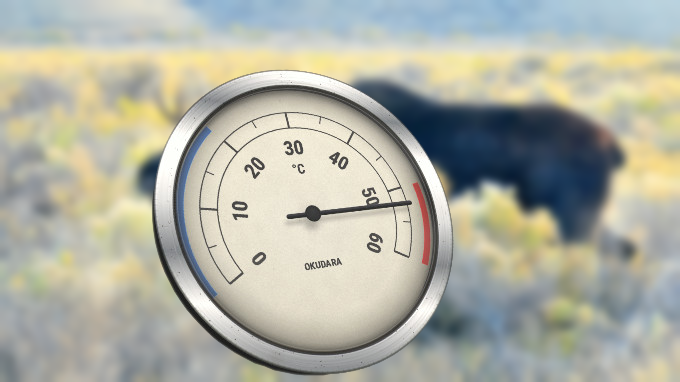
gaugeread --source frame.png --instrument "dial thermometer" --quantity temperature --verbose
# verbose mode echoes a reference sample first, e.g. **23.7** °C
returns **52.5** °C
